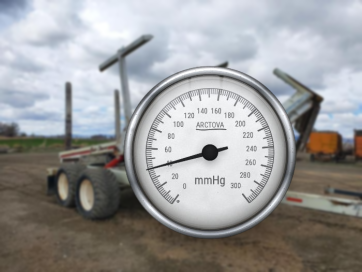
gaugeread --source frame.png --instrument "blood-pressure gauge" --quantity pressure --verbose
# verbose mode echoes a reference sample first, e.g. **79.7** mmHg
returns **40** mmHg
